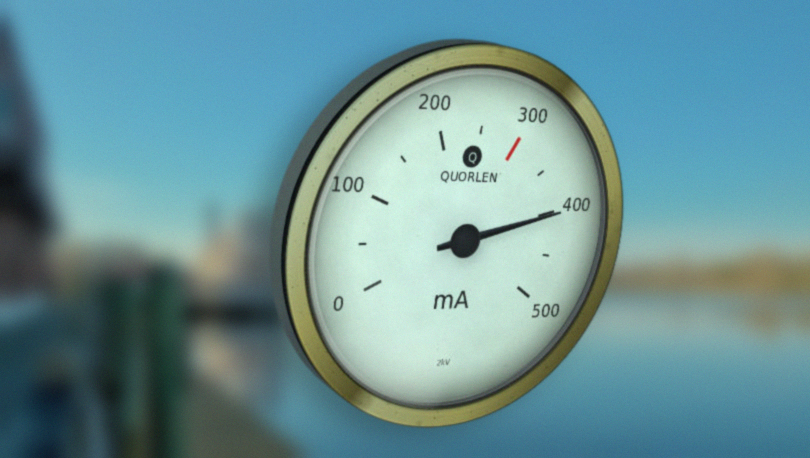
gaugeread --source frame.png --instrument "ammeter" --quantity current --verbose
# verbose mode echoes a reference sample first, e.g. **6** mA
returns **400** mA
